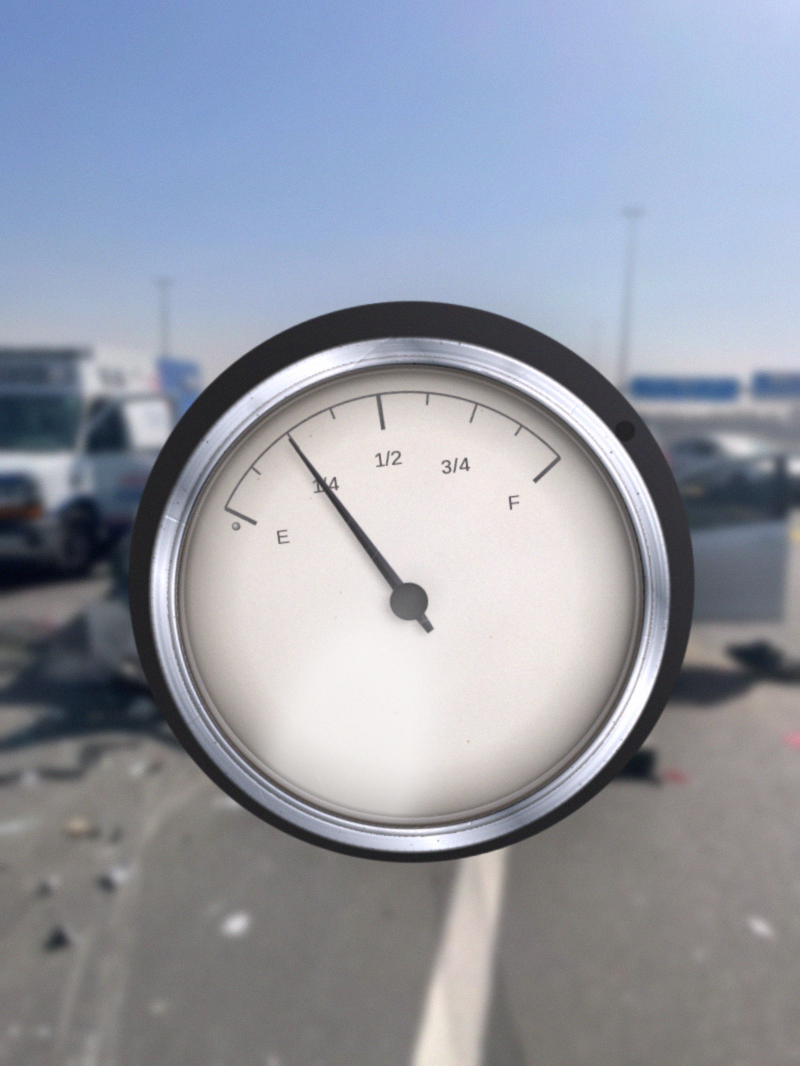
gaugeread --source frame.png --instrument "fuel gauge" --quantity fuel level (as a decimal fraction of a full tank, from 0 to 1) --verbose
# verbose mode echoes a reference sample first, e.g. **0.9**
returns **0.25**
